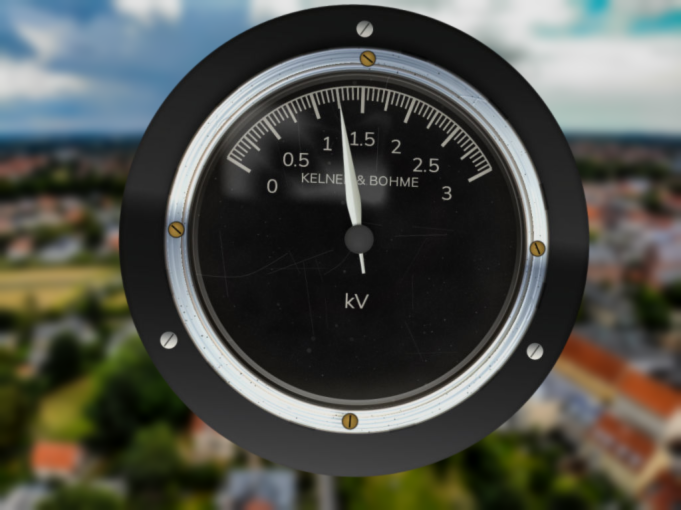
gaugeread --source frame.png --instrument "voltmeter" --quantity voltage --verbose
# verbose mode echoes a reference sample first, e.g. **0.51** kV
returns **1.25** kV
